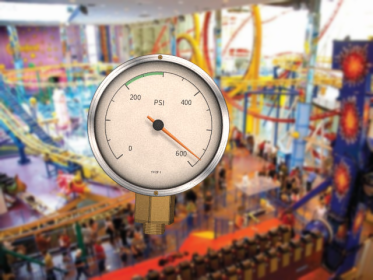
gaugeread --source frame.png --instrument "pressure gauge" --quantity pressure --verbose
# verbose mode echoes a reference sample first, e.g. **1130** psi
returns **575** psi
